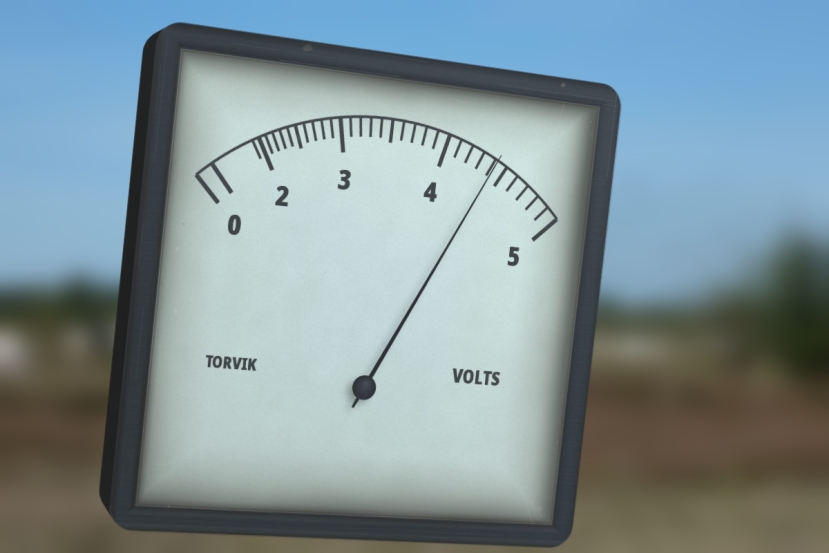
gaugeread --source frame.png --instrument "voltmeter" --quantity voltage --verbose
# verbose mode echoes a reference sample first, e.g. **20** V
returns **4.4** V
